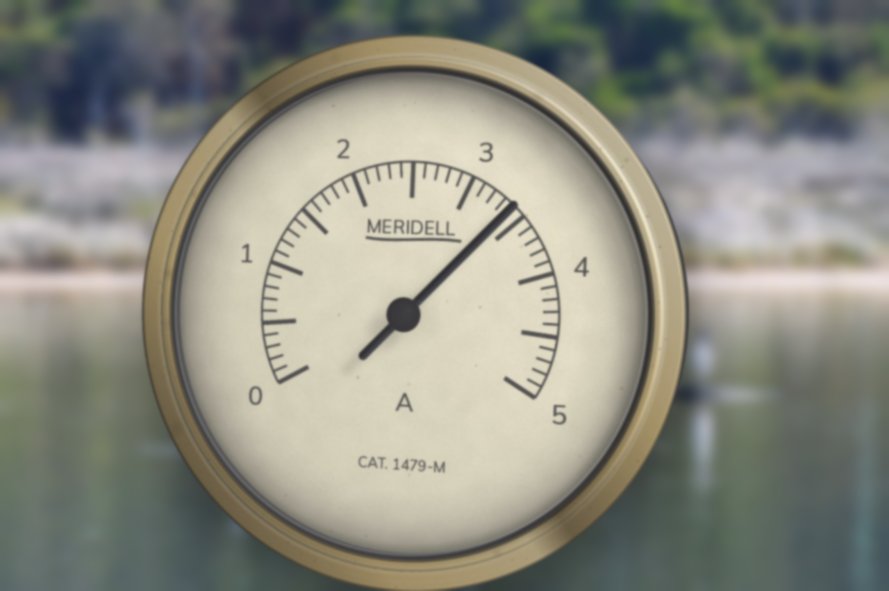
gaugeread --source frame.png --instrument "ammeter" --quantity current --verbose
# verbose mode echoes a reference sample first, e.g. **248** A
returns **3.4** A
